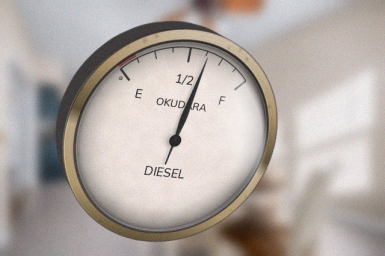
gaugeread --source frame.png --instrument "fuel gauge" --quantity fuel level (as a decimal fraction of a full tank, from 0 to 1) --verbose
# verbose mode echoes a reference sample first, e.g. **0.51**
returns **0.625**
